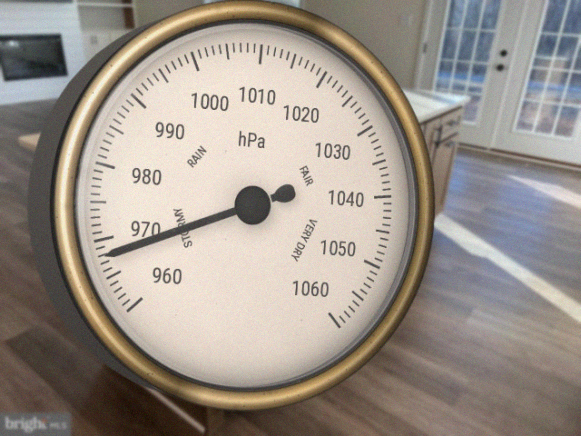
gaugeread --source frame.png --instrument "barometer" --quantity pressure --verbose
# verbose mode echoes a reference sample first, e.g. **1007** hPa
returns **968** hPa
